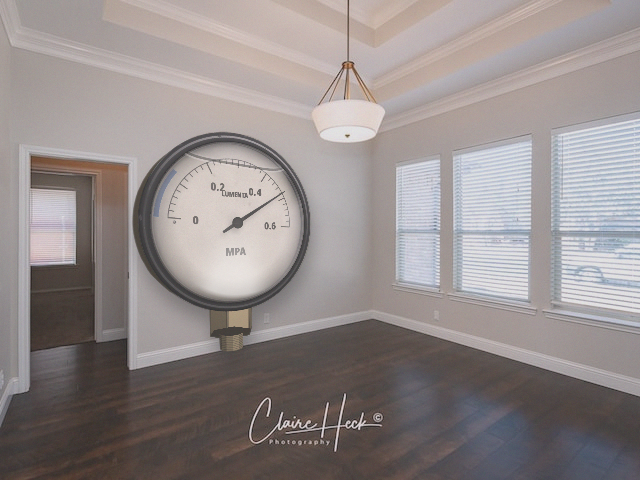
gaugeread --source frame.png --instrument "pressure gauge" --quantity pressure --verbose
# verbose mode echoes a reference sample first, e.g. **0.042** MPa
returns **0.48** MPa
